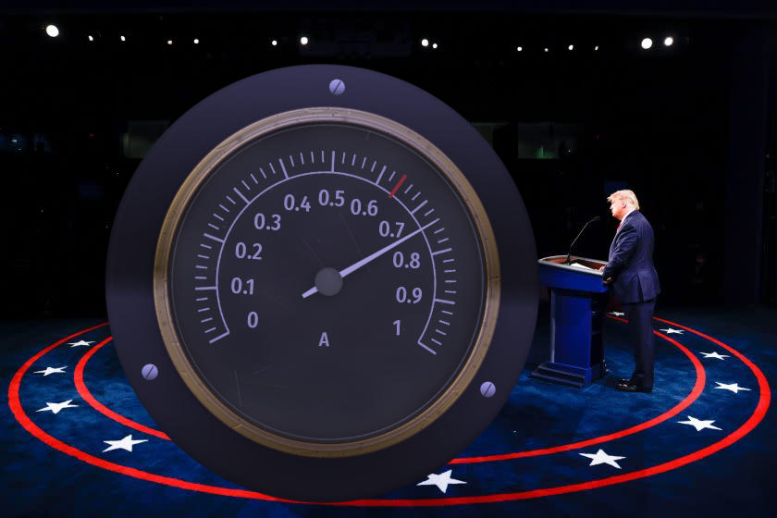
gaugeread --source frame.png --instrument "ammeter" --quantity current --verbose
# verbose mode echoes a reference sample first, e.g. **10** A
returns **0.74** A
